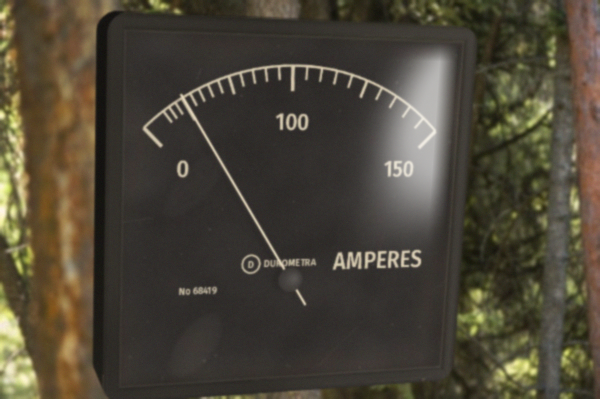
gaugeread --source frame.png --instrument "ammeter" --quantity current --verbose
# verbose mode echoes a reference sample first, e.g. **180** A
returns **50** A
